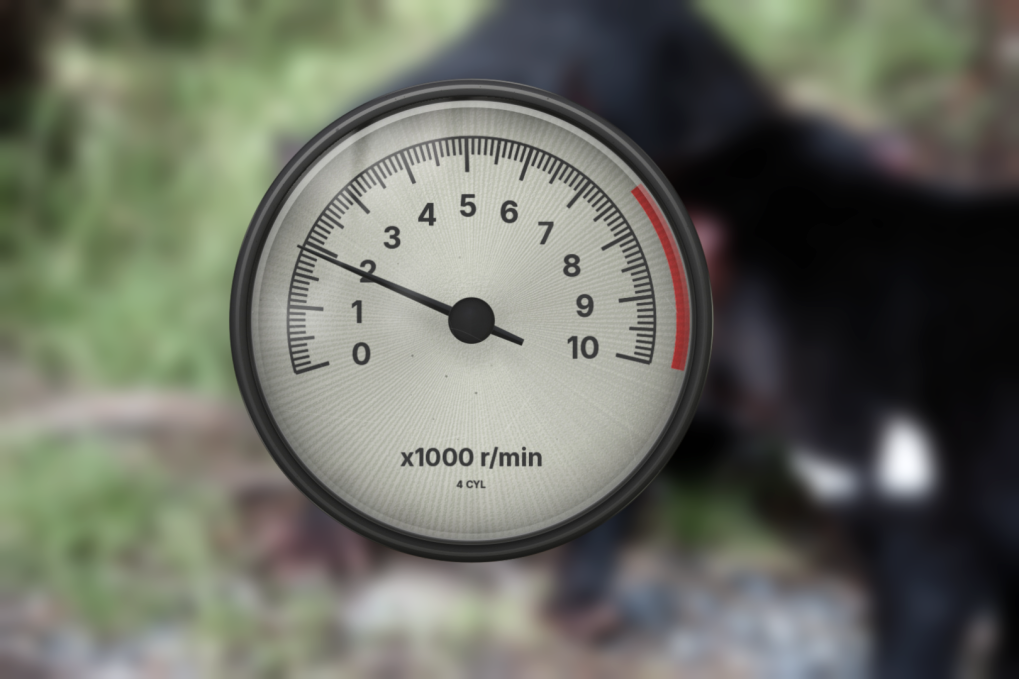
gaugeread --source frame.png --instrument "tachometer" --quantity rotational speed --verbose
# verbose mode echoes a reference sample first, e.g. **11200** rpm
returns **1900** rpm
